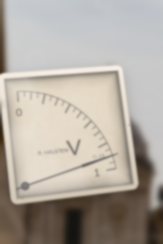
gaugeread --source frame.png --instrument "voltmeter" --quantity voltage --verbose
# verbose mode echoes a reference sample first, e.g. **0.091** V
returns **0.9** V
